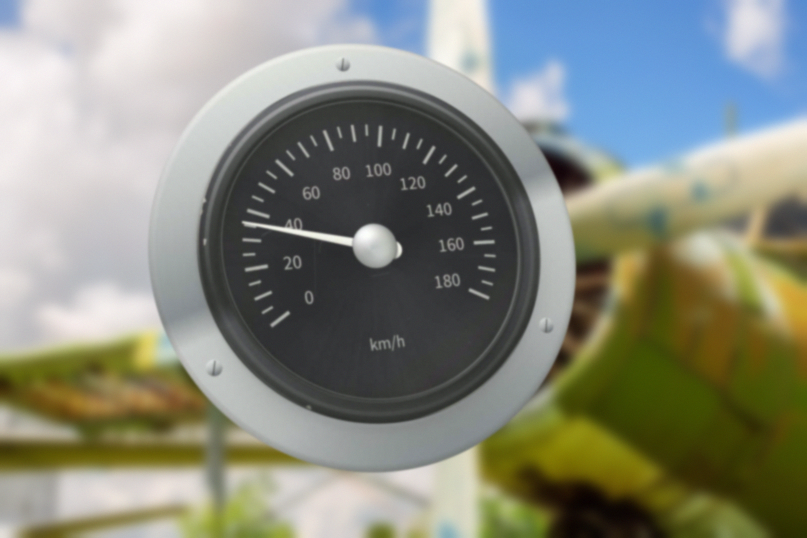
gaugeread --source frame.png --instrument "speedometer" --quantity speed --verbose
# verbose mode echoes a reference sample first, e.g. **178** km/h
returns **35** km/h
